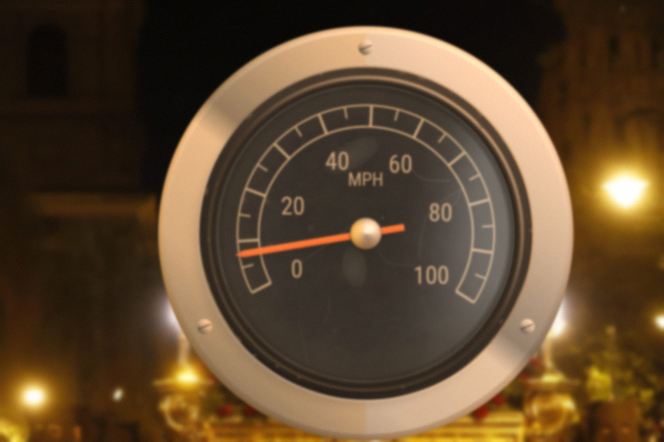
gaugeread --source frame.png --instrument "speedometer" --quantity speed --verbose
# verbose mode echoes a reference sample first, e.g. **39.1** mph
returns **7.5** mph
